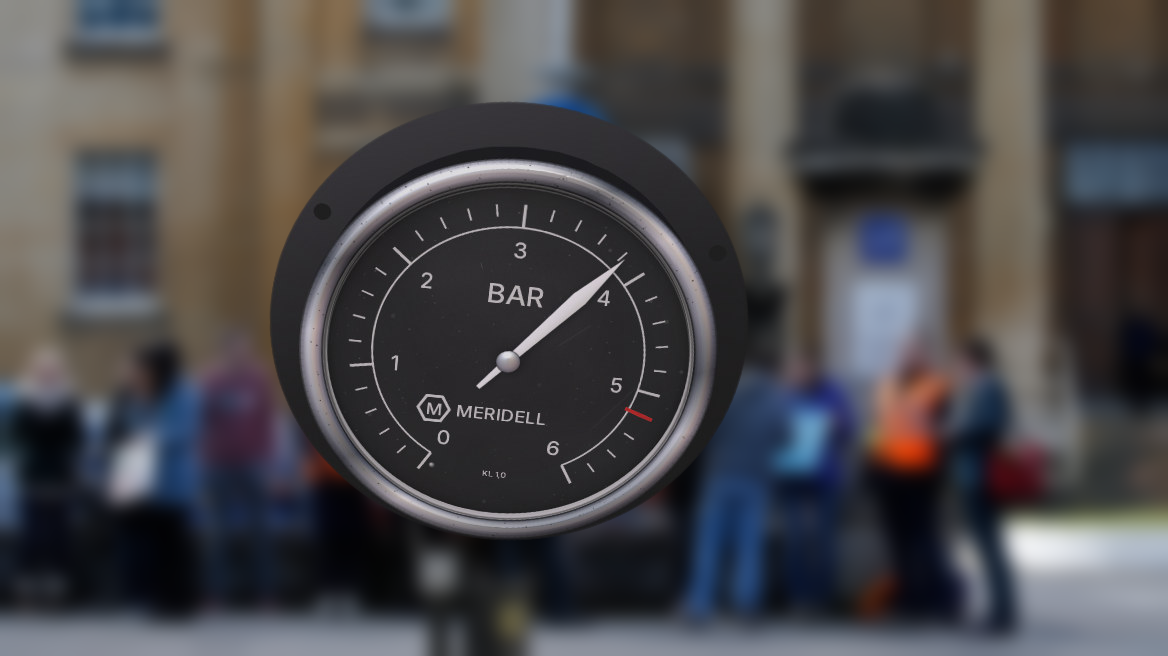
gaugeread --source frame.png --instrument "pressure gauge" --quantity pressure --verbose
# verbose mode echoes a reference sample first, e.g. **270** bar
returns **3.8** bar
